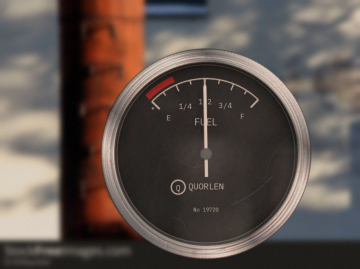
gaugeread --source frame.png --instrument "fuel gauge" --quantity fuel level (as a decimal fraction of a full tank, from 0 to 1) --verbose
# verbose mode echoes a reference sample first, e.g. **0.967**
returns **0.5**
